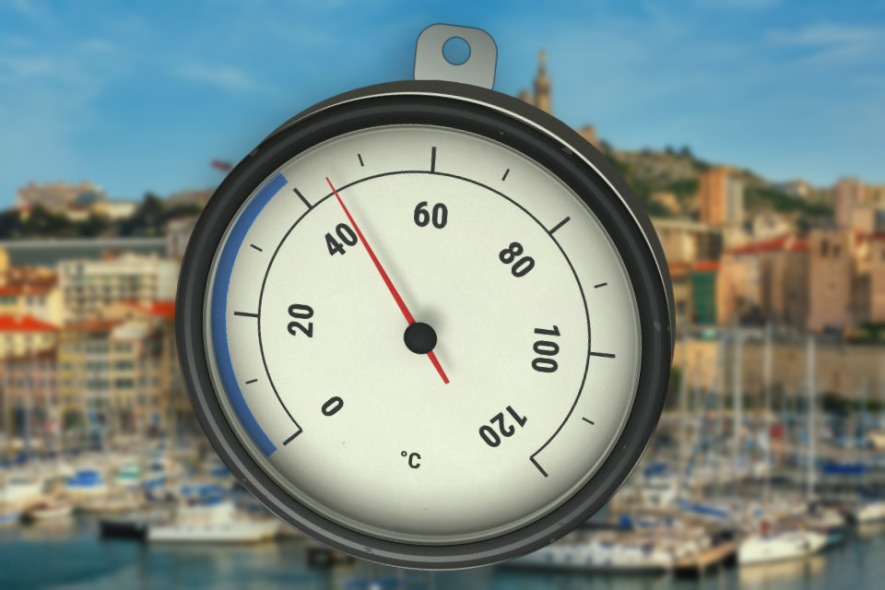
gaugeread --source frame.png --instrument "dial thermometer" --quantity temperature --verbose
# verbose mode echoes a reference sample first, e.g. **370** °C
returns **45** °C
